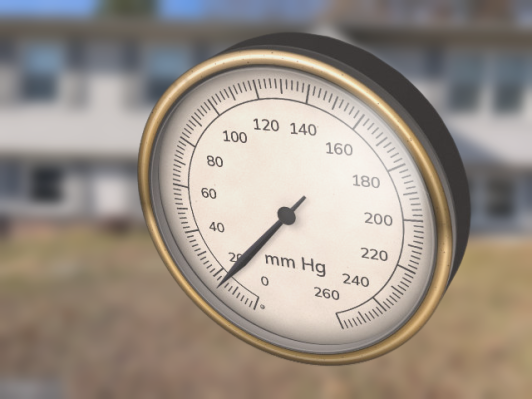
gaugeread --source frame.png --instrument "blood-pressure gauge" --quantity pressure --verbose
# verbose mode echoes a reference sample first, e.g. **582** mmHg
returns **16** mmHg
